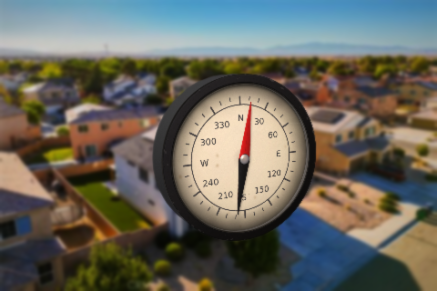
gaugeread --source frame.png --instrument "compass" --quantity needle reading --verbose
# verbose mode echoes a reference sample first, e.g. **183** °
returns **10** °
